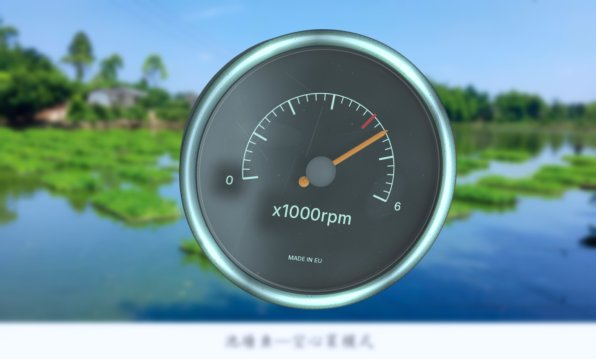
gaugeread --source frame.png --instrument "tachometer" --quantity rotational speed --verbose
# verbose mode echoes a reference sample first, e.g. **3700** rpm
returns **4400** rpm
